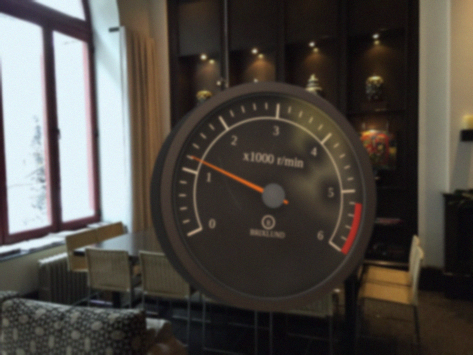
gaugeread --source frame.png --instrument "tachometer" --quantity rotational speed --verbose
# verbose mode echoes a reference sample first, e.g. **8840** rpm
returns **1200** rpm
